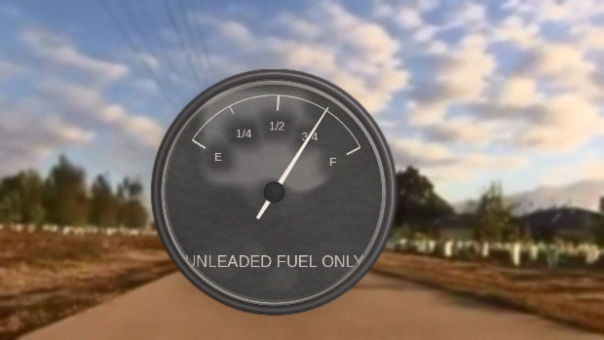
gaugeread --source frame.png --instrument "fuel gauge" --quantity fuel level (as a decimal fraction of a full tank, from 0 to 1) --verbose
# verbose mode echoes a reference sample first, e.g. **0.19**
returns **0.75**
